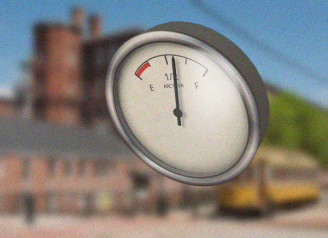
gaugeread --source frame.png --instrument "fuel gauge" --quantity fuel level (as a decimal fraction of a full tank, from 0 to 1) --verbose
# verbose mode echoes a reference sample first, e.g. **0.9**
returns **0.625**
